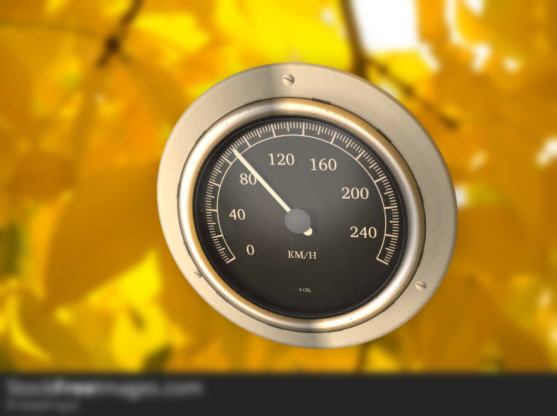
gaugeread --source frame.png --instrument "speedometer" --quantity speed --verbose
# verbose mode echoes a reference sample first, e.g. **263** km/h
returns **90** km/h
